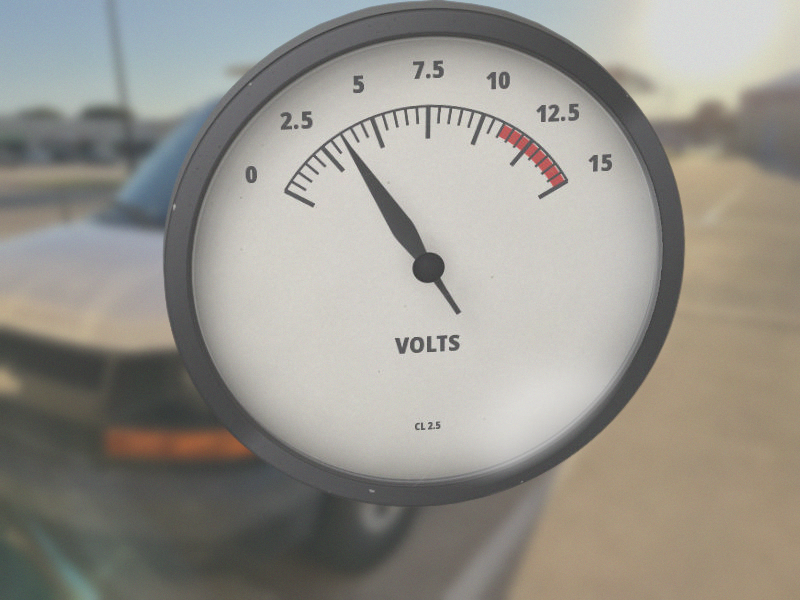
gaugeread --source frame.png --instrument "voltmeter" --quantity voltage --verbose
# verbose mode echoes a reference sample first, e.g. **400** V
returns **3.5** V
